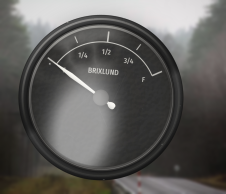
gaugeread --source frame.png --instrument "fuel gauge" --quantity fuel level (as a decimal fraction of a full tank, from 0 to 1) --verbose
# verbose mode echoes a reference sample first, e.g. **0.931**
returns **0**
